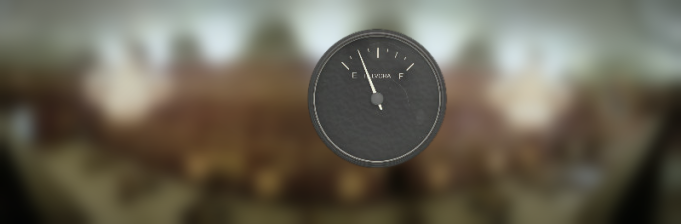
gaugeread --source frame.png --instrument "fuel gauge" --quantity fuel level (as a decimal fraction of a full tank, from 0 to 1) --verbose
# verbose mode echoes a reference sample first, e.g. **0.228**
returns **0.25**
